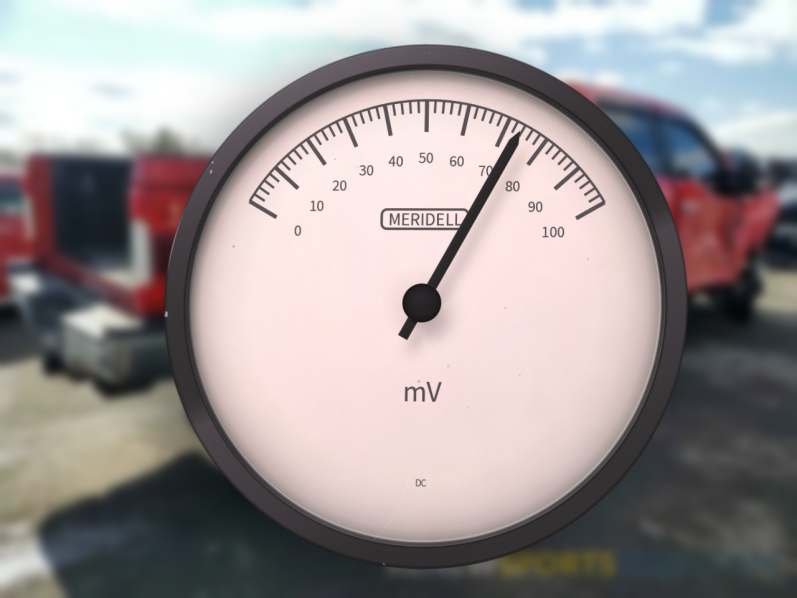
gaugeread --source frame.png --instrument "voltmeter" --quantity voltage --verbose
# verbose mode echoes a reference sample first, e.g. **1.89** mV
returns **74** mV
